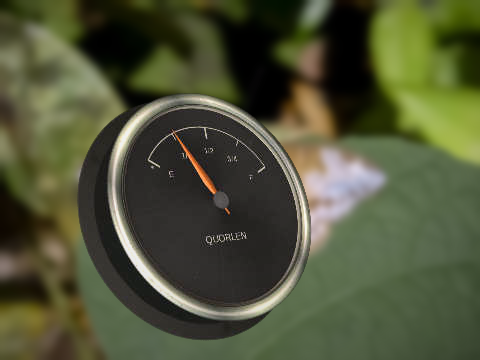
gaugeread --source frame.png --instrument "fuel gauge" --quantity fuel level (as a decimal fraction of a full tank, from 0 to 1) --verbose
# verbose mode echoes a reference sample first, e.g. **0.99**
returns **0.25**
